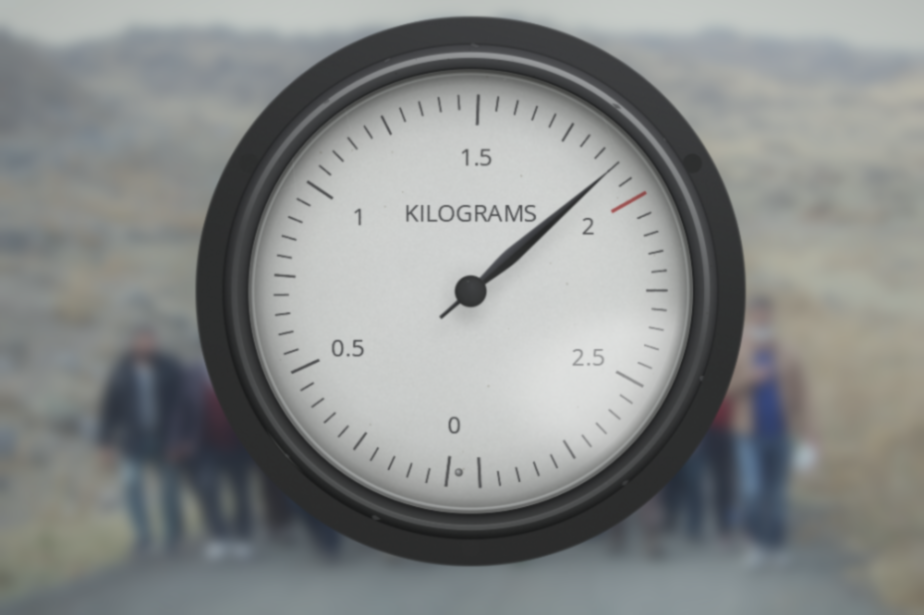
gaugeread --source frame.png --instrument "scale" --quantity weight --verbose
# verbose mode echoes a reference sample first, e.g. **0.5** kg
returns **1.9** kg
